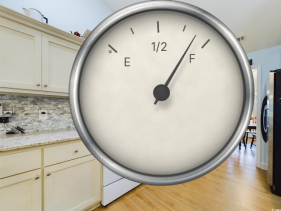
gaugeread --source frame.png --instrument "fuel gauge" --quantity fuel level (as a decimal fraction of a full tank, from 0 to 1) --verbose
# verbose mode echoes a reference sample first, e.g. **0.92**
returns **0.875**
